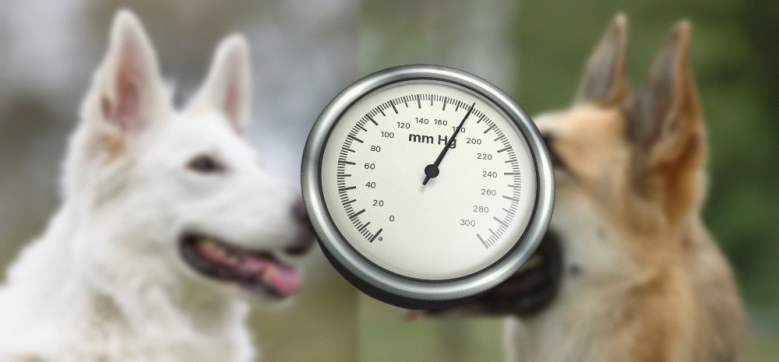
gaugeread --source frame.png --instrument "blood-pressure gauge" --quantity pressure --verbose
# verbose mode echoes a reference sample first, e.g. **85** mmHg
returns **180** mmHg
